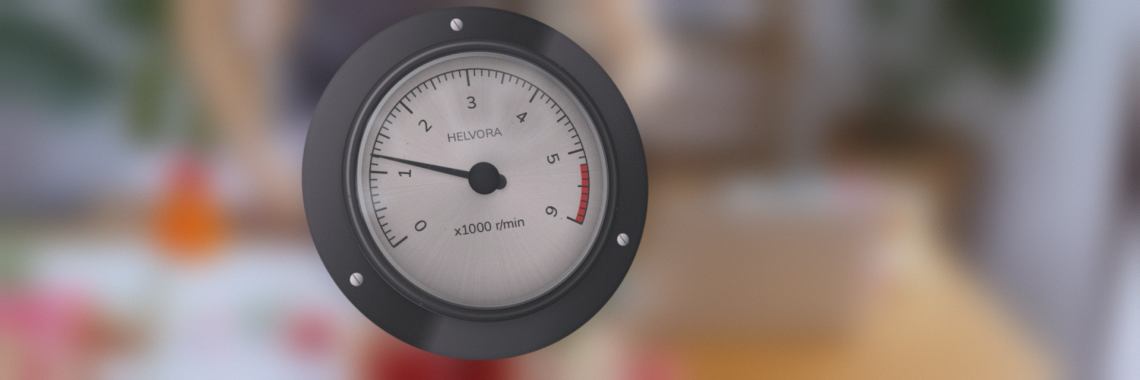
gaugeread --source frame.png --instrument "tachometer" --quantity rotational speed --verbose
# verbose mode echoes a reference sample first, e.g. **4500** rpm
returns **1200** rpm
